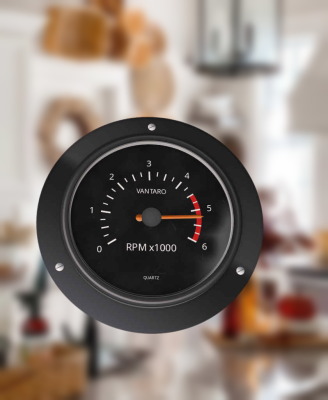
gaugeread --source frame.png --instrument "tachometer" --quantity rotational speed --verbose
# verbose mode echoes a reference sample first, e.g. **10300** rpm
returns **5250** rpm
